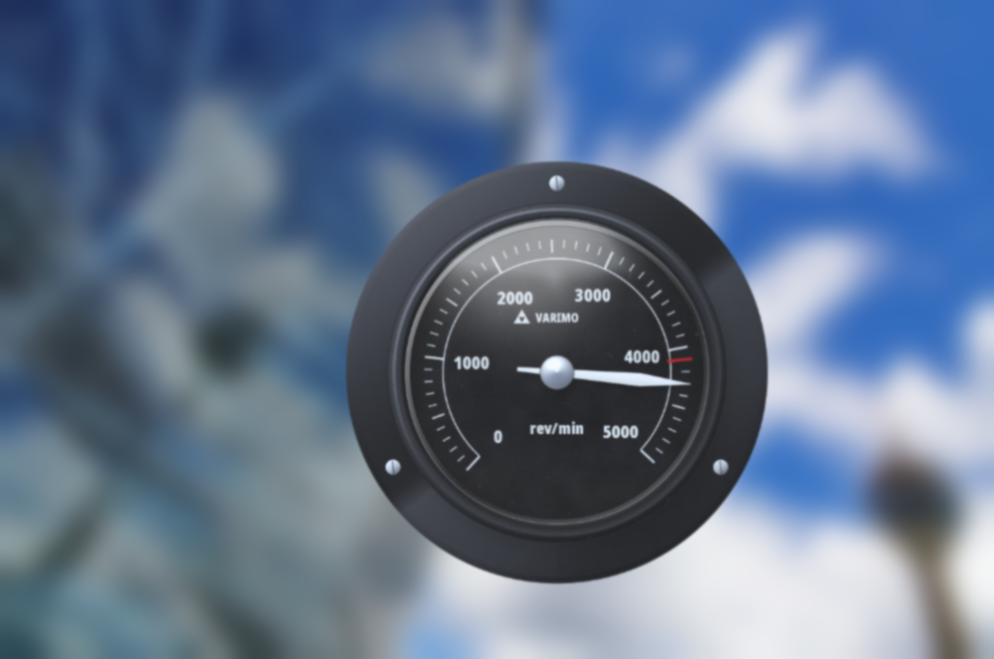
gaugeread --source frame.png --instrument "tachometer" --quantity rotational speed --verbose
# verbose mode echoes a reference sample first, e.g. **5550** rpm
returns **4300** rpm
